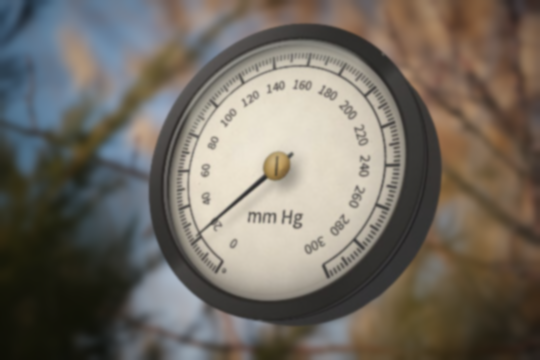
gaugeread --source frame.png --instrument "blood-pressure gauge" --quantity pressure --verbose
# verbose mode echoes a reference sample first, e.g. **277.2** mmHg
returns **20** mmHg
